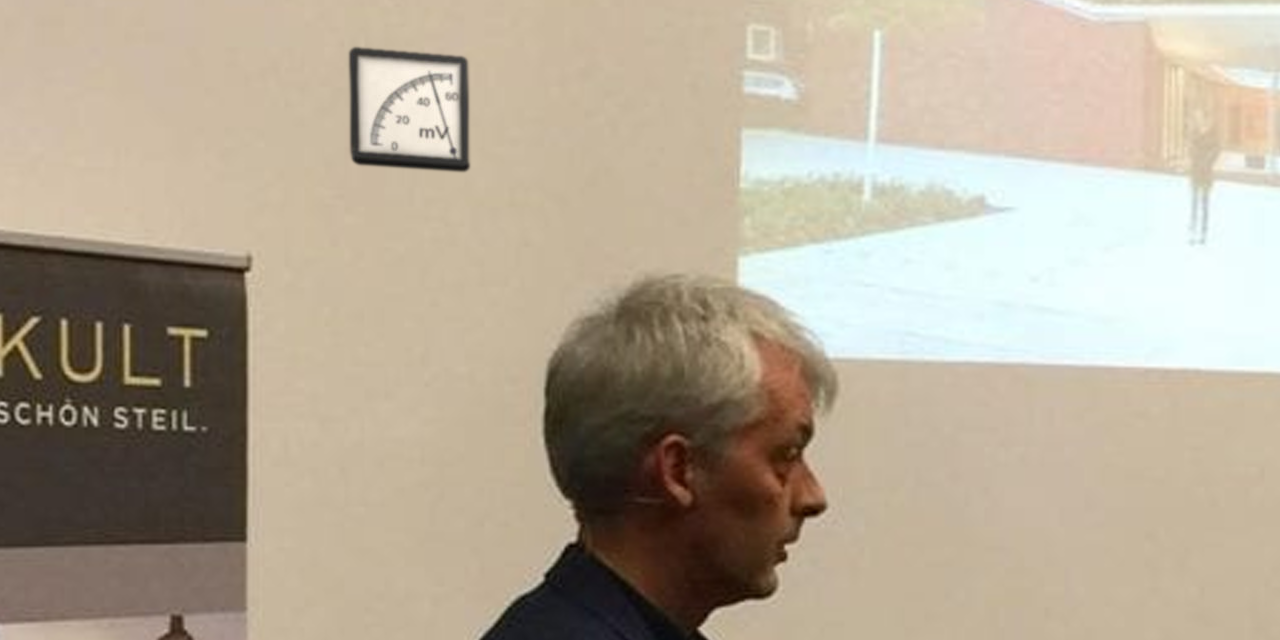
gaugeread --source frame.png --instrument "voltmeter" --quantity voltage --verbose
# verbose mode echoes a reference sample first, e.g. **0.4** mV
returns **50** mV
